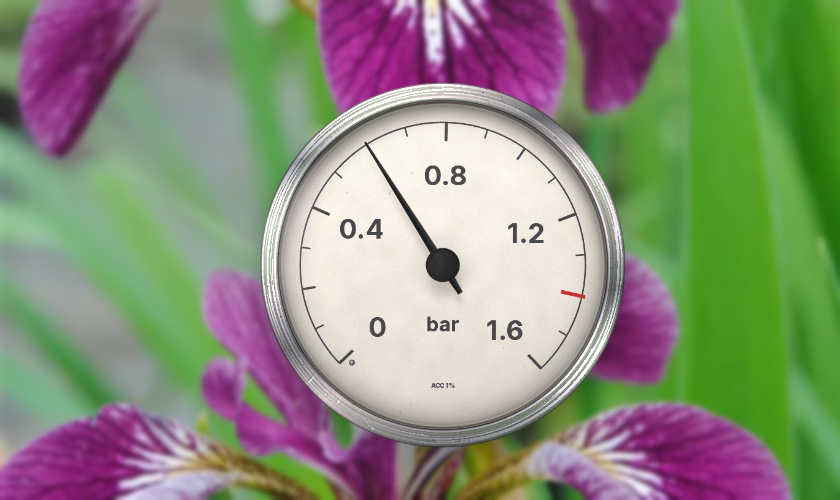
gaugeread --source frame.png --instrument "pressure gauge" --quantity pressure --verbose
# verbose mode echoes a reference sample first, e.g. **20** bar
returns **0.6** bar
